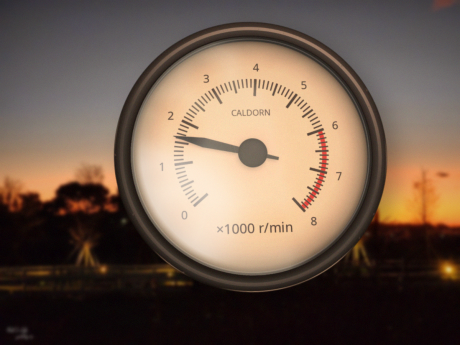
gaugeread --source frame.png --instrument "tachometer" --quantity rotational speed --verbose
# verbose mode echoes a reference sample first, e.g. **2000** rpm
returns **1600** rpm
